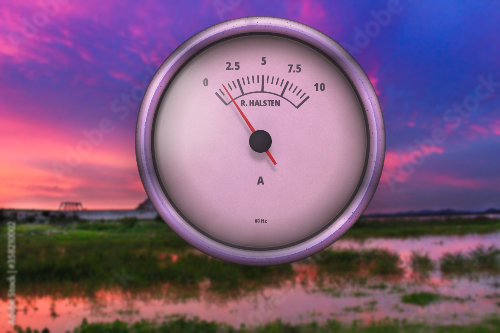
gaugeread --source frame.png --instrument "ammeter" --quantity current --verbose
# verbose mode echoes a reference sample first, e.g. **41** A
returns **1** A
